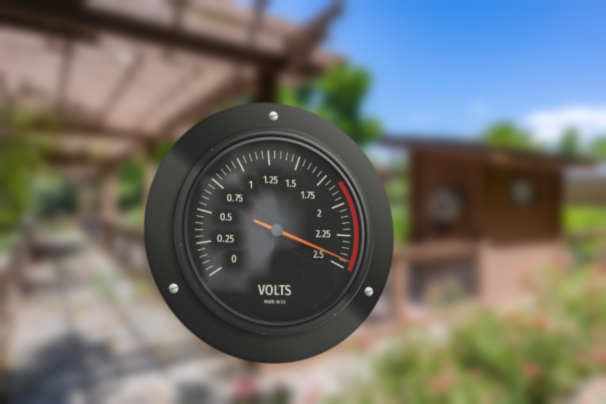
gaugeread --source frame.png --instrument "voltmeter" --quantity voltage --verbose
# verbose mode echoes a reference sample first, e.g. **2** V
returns **2.45** V
